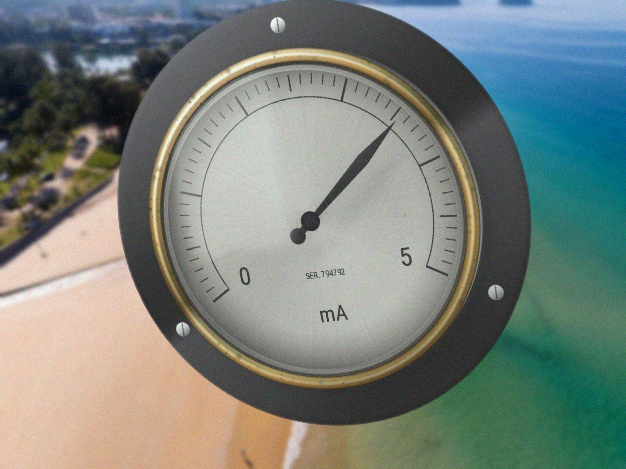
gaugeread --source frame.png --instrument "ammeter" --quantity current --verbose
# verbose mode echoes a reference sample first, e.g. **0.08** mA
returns **3.55** mA
